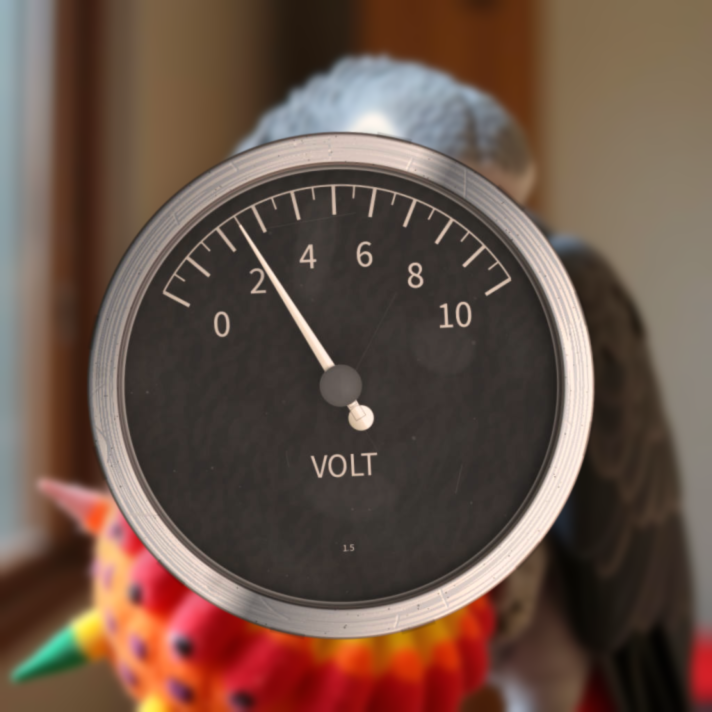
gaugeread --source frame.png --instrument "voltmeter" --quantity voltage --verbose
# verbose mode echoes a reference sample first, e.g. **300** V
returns **2.5** V
